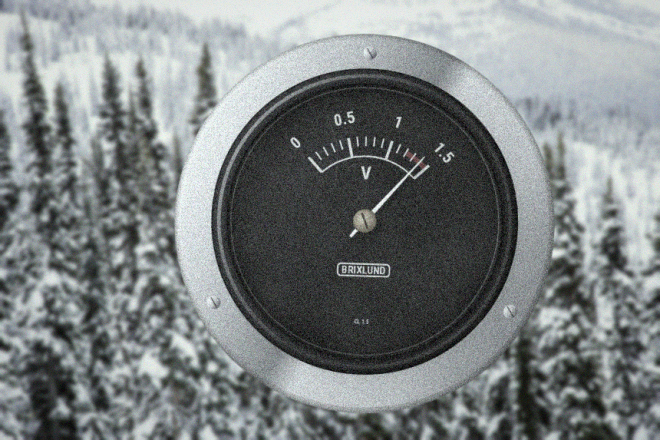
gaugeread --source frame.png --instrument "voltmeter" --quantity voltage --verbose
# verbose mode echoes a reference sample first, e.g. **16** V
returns **1.4** V
